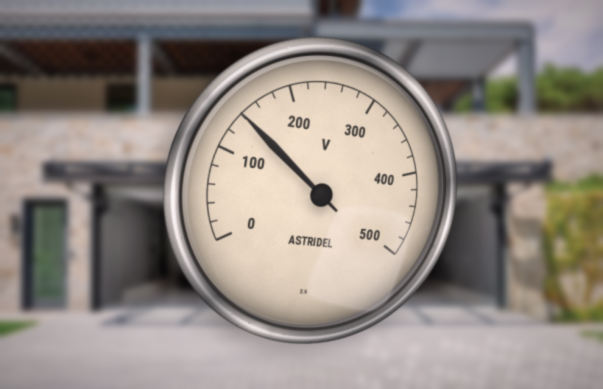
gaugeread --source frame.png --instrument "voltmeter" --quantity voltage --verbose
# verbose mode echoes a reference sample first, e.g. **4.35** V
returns **140** V
